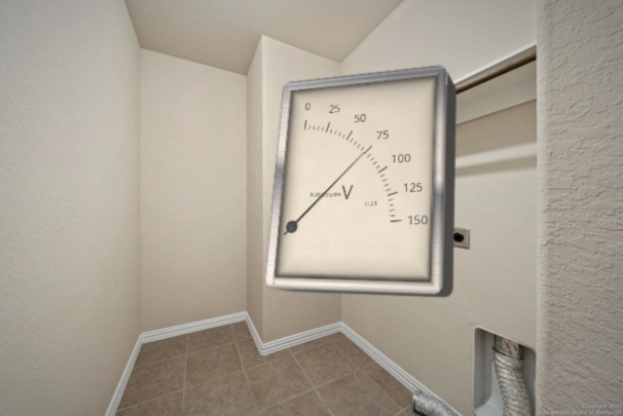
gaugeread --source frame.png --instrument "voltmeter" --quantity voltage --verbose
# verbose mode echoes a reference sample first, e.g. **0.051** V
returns **75** V
